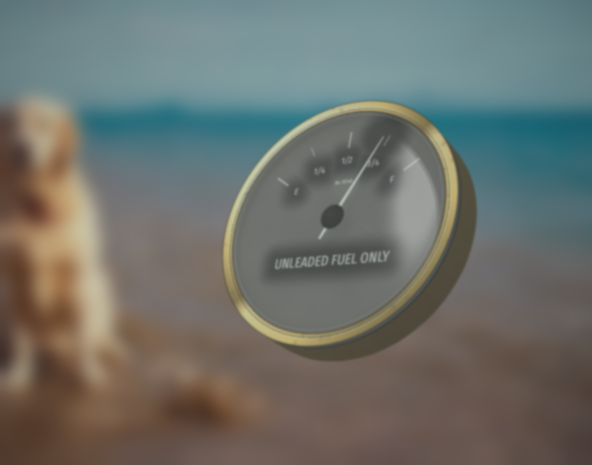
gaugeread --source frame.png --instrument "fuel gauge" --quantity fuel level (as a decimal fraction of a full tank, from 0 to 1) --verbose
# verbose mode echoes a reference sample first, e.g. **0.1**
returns **0.75**
